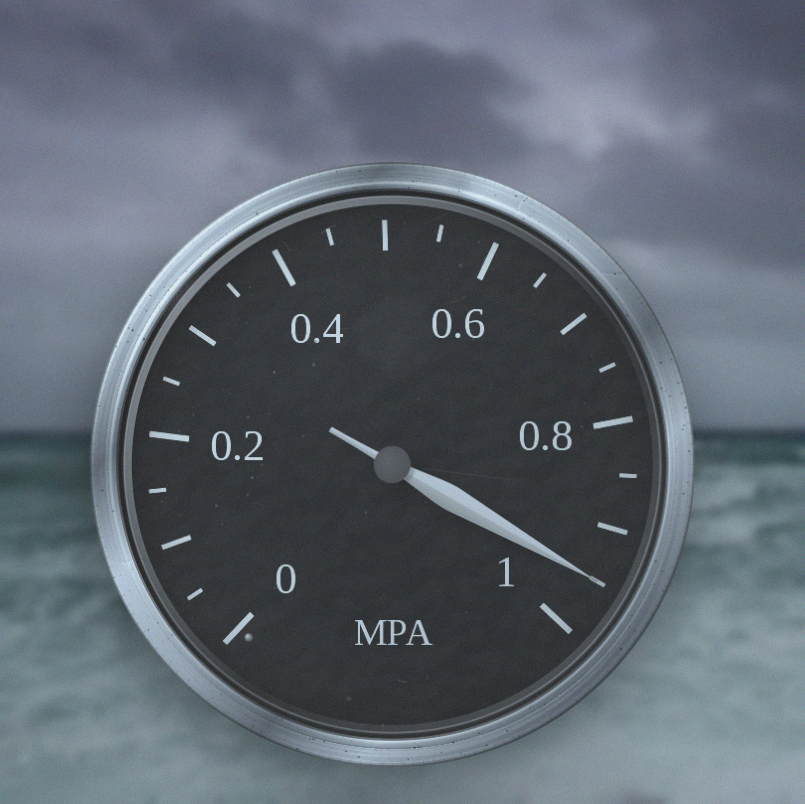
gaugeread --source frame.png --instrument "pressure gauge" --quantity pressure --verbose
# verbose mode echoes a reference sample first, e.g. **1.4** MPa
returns **0.95** MPa
